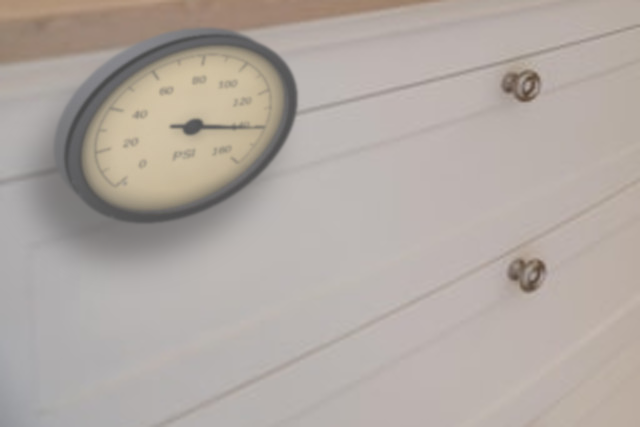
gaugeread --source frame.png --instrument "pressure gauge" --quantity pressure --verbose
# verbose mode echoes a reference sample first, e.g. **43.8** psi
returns **140** psi
